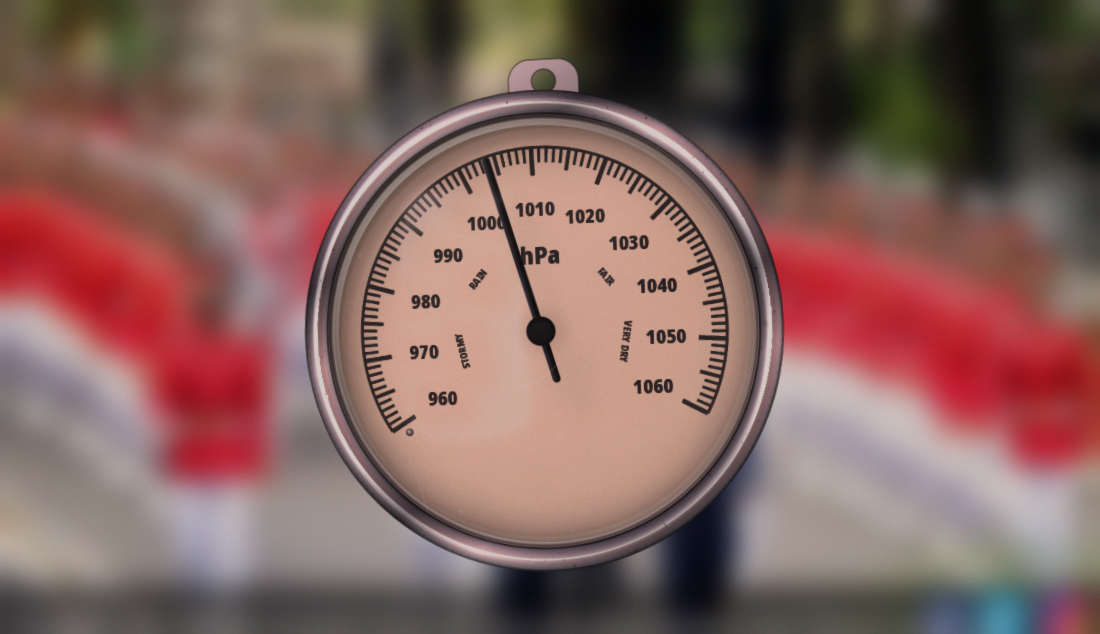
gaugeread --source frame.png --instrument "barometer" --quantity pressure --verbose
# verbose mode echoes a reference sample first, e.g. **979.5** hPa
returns **1004** hPa
